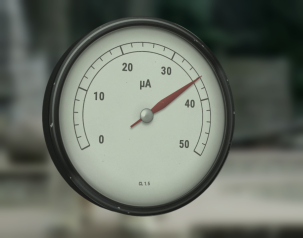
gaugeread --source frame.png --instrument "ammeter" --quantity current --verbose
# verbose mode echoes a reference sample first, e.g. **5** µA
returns **36** µA
